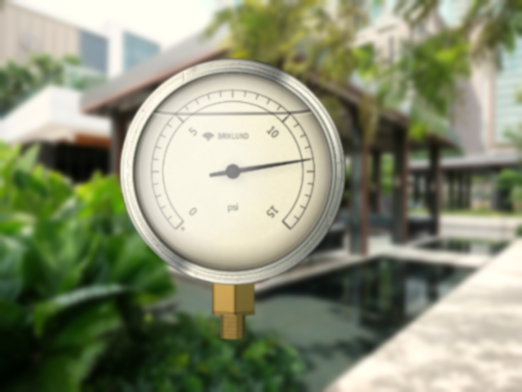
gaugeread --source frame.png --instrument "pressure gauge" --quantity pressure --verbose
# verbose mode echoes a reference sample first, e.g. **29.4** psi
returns **12** psi
